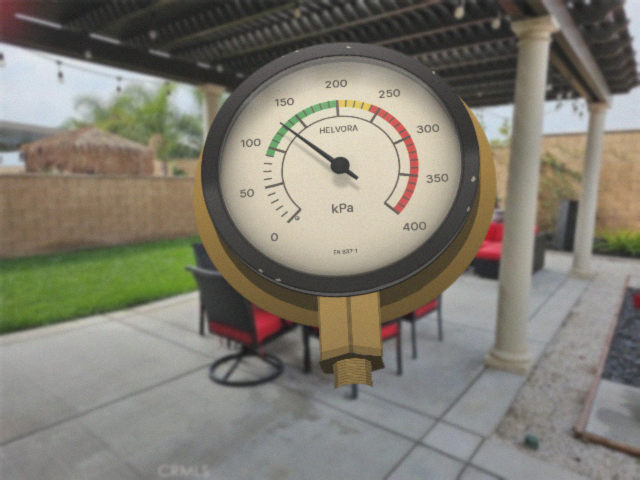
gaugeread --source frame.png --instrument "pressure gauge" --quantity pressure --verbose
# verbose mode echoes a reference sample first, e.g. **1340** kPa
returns **130** kPa
